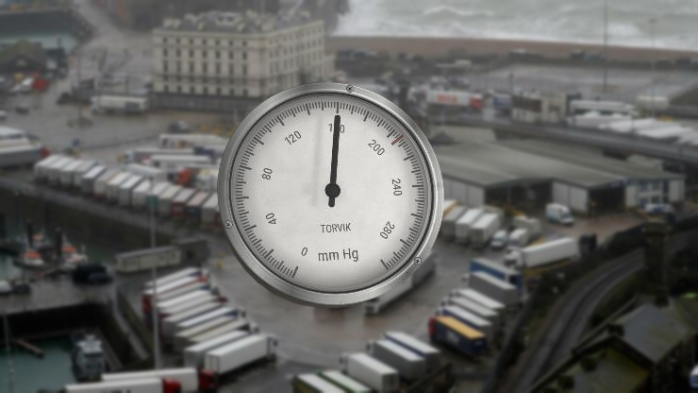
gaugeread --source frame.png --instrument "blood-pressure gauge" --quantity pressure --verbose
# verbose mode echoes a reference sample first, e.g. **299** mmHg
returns **160** mmHg
